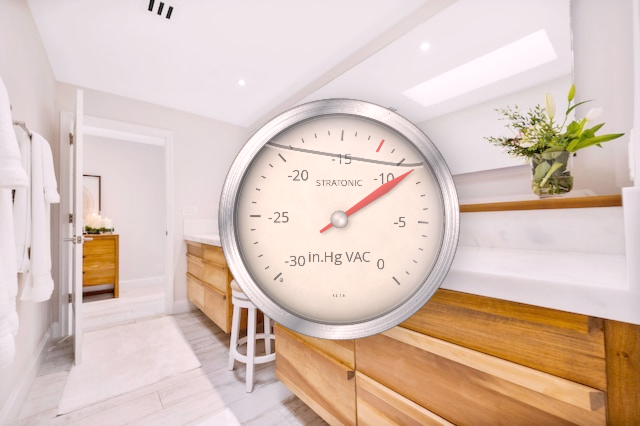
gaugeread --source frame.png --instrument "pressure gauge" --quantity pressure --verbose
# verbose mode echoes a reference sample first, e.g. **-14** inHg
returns **-9** inHg
